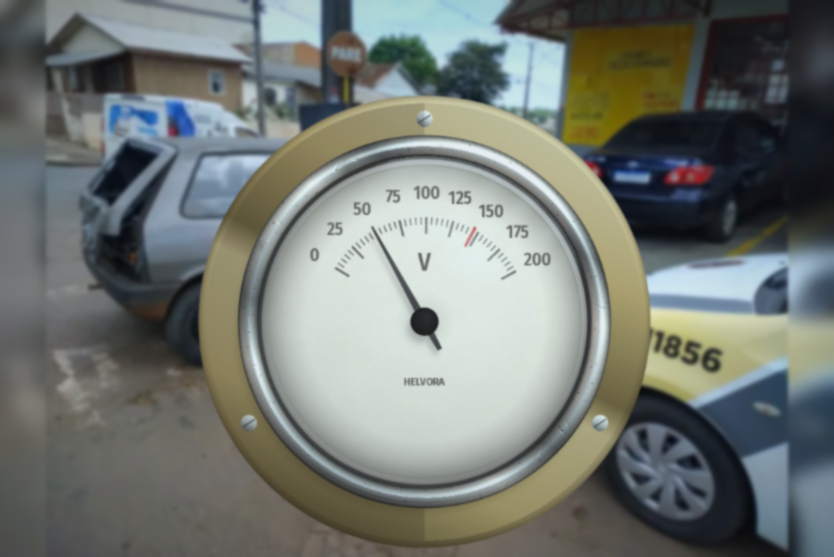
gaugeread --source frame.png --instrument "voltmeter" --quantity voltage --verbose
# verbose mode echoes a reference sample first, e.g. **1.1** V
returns **50** V
